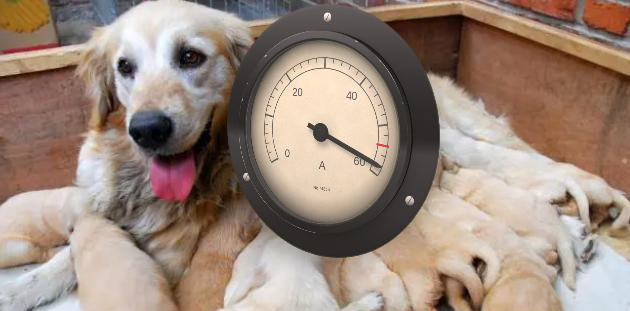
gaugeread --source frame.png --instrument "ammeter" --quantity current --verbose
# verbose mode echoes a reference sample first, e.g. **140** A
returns **58** A
